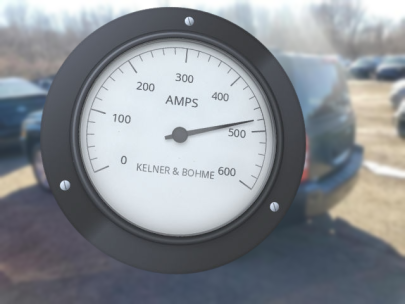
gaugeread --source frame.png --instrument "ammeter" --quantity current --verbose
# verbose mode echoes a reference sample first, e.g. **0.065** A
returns **480** A
